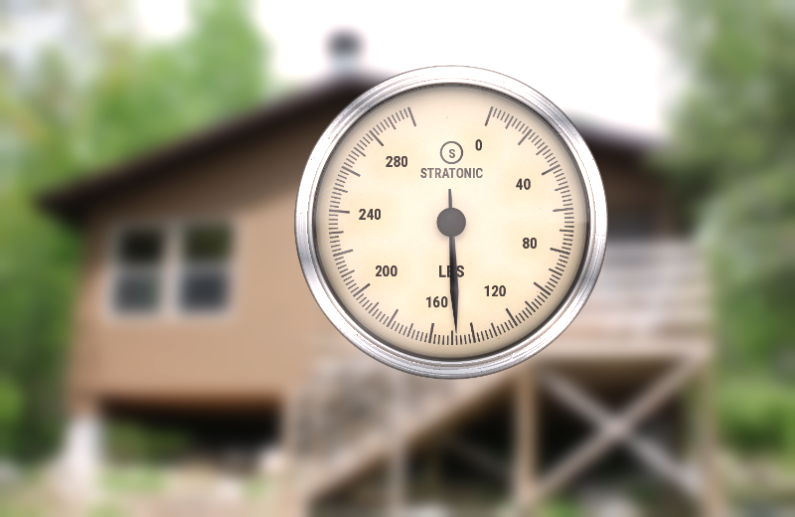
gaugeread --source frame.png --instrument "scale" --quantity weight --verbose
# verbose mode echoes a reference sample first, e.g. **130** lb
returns **148** lb
